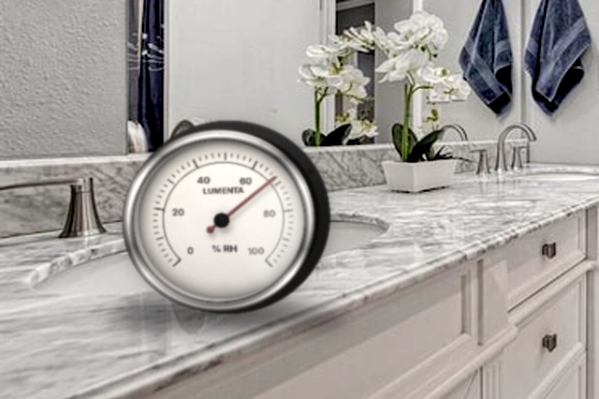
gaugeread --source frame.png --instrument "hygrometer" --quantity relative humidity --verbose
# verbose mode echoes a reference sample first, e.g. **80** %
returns **68** %
